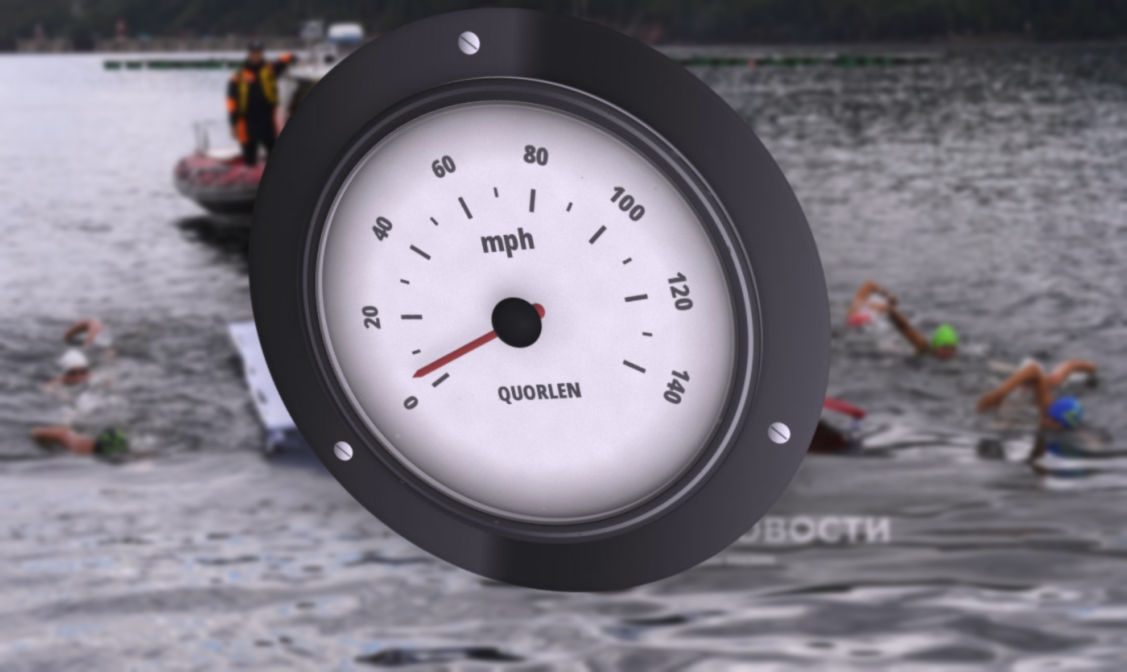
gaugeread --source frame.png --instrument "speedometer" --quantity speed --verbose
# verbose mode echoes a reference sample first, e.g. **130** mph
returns **5** mph
